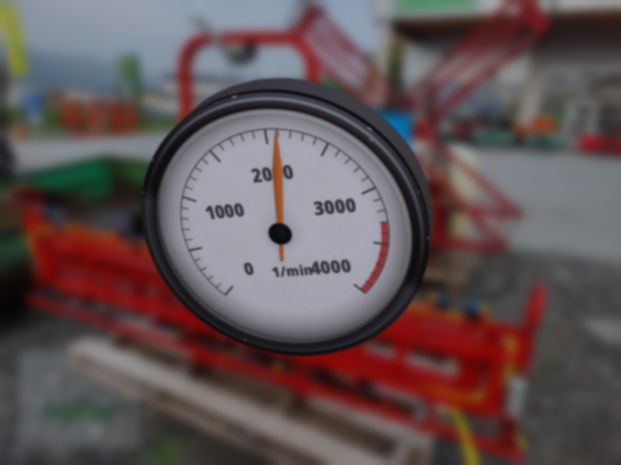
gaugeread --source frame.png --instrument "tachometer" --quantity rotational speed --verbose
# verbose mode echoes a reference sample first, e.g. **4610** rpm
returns **2100** rpm
